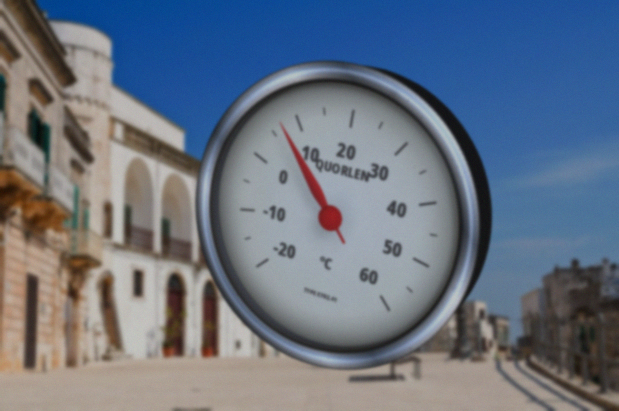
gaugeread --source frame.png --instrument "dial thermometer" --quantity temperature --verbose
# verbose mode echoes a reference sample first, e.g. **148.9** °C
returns **7.5** °C
